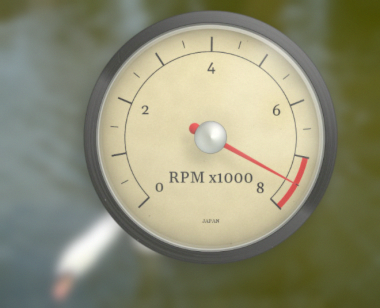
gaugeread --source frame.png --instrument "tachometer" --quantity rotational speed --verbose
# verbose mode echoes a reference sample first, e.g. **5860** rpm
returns **7500** rpm
